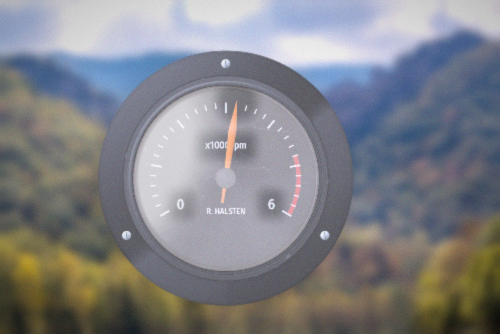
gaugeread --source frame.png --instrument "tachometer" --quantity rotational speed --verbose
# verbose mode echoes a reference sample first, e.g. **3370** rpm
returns **3200** rpm
